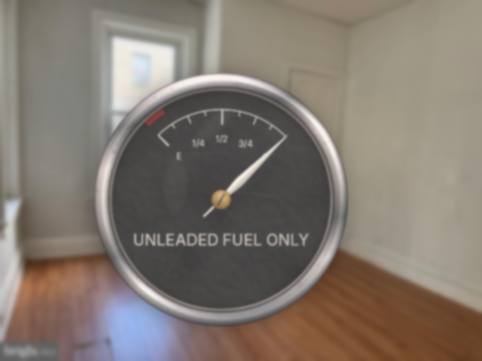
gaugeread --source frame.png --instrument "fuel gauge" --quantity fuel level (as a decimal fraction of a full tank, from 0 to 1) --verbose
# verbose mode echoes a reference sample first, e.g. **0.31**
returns **1**
